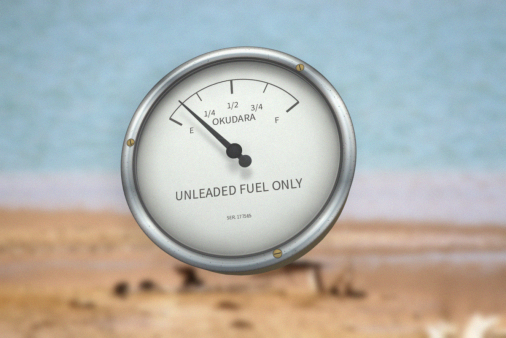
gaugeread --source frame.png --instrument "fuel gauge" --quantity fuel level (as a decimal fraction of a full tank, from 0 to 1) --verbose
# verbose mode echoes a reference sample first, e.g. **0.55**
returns **0.125**
